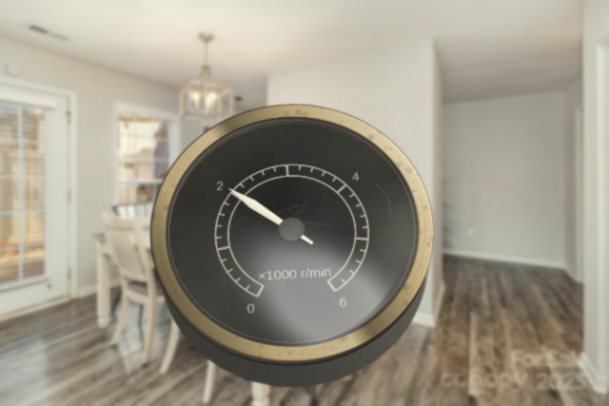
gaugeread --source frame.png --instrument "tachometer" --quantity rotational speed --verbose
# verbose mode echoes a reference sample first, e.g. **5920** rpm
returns **2000** rpm
